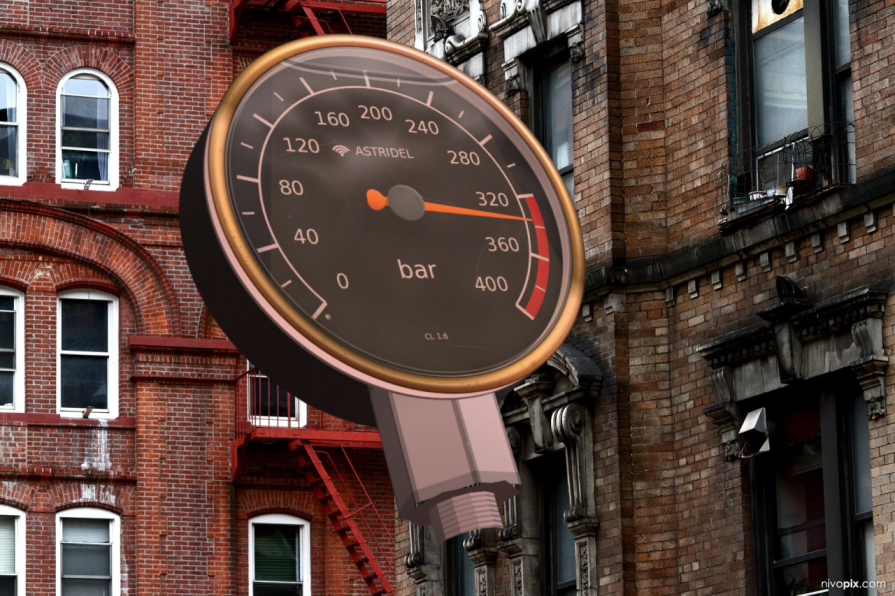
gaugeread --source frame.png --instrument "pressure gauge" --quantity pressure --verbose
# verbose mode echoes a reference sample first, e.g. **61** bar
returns **340** bar
